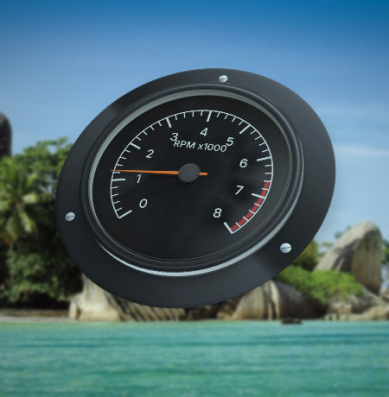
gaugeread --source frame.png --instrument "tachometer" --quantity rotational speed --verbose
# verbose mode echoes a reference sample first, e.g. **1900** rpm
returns **1200** rpm
